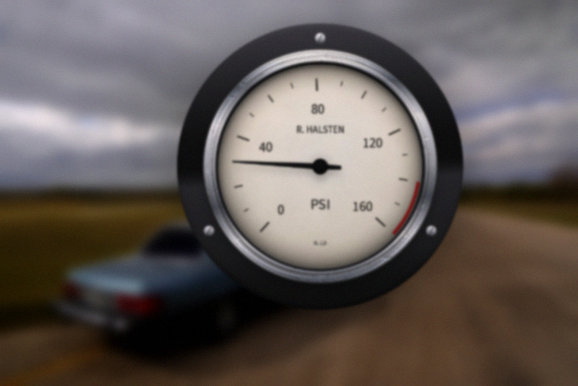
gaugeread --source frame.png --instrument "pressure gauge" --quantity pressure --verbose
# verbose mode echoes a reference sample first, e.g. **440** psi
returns **30** psi
